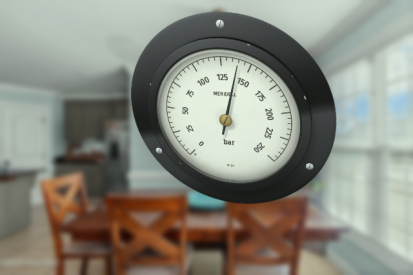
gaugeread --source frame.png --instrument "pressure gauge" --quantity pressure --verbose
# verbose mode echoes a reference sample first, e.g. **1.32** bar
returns **140** bar
